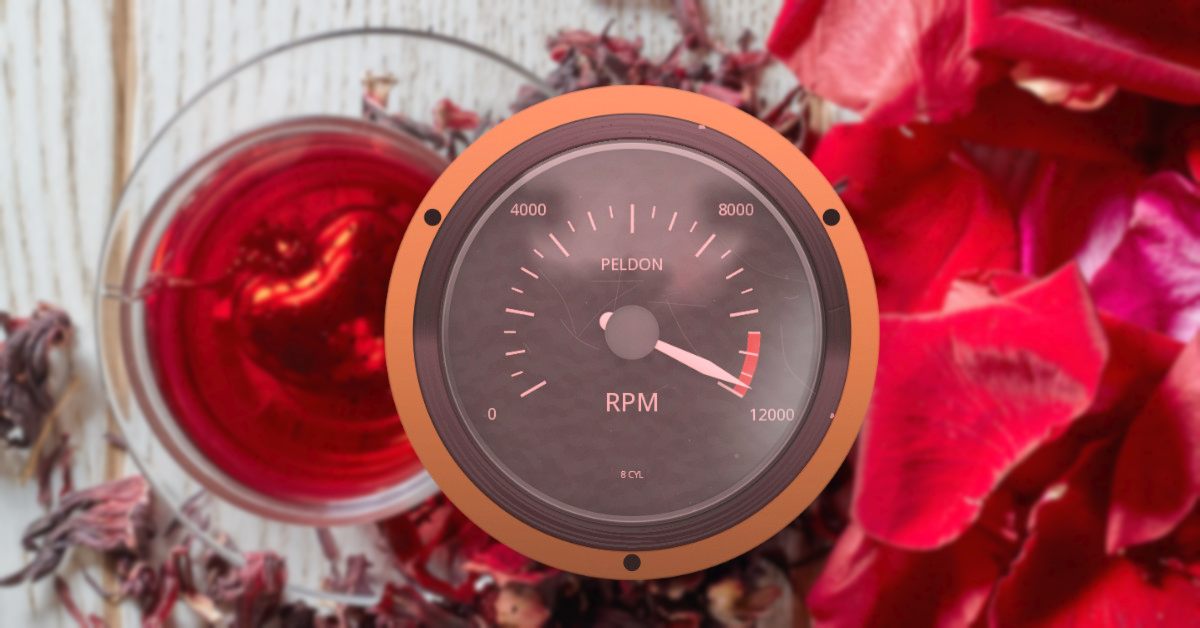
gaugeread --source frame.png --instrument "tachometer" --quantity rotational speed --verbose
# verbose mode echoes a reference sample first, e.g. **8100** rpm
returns **11750** rpm
